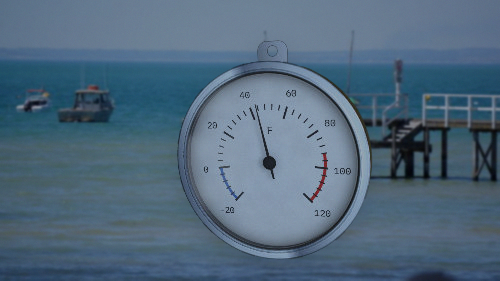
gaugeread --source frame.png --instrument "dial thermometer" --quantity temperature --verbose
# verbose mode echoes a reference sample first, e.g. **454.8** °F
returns **44** °F
